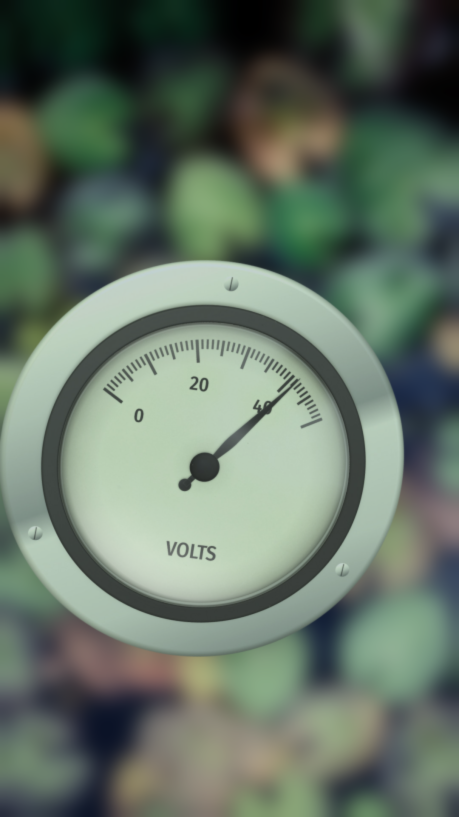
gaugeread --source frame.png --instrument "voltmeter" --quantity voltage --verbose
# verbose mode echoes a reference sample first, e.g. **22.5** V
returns **41** V
